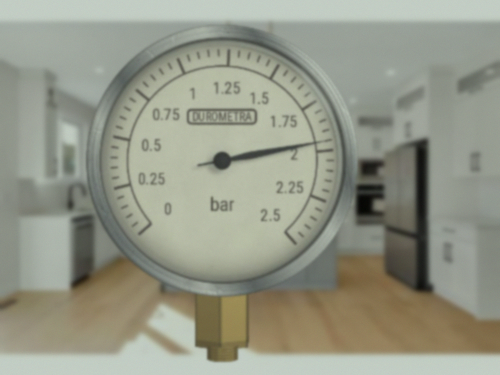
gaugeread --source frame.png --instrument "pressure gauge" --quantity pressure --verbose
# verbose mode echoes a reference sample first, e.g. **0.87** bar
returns **1.95** bar
